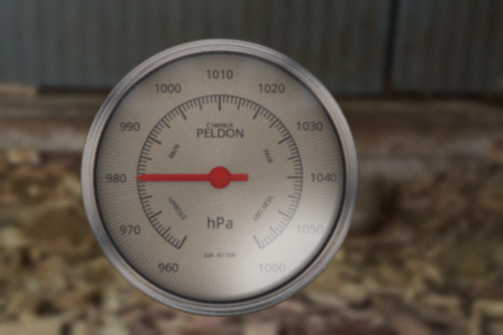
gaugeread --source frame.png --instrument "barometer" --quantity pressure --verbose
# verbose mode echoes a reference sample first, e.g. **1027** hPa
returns **980** hPa
